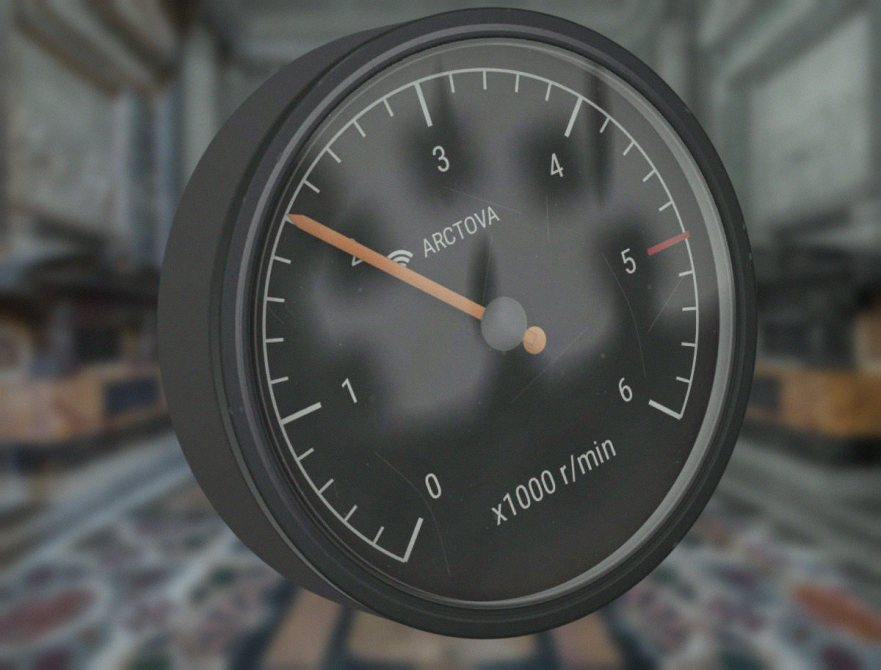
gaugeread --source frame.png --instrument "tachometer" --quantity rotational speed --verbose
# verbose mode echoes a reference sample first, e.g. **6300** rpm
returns **2000** rpm
